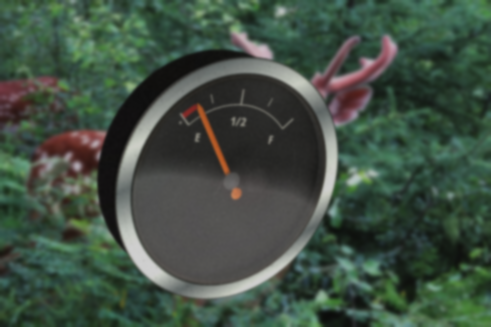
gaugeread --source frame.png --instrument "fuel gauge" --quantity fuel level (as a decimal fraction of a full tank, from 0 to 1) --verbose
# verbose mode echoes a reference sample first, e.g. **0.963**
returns **0.125**
